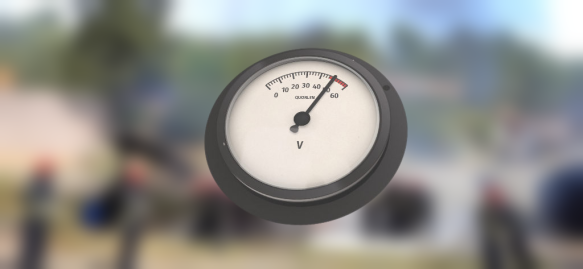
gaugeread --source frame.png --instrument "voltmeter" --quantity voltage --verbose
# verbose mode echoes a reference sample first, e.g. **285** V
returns **50** V
